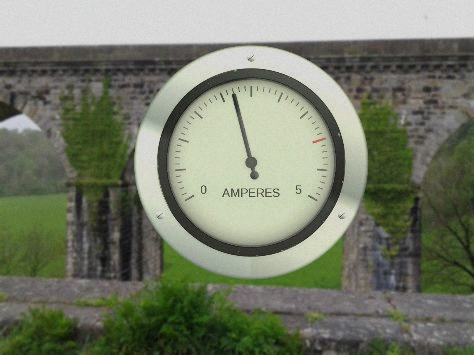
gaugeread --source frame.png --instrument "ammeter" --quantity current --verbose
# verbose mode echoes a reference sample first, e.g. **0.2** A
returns **2.2** A
